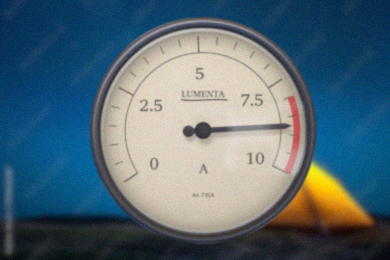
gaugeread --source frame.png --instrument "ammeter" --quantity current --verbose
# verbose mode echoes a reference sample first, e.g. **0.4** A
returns **8.75** A
